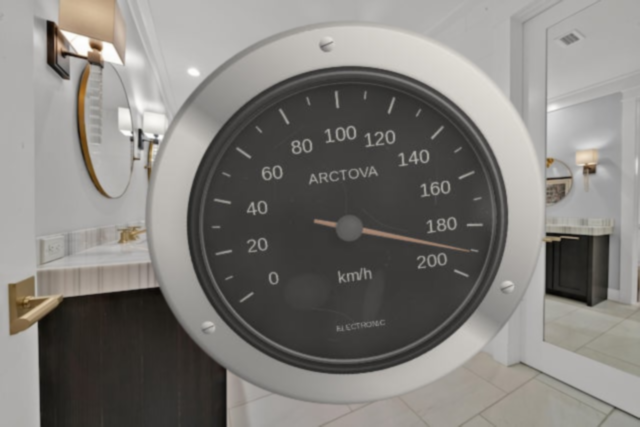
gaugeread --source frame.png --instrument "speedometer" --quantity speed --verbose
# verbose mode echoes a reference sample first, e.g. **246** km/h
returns **190** km/h
